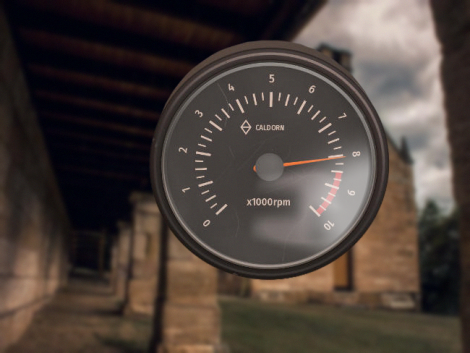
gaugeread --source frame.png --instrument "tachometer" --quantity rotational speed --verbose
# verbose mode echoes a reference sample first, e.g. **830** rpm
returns **8000** rpm
